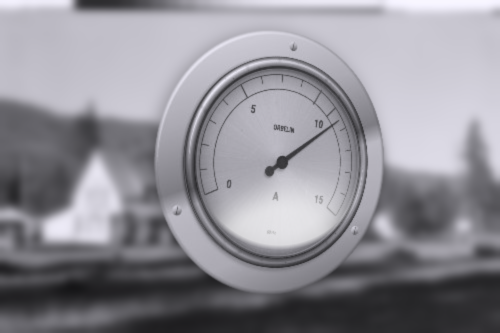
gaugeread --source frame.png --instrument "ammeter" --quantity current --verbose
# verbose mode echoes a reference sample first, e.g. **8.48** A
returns **10.5** A
